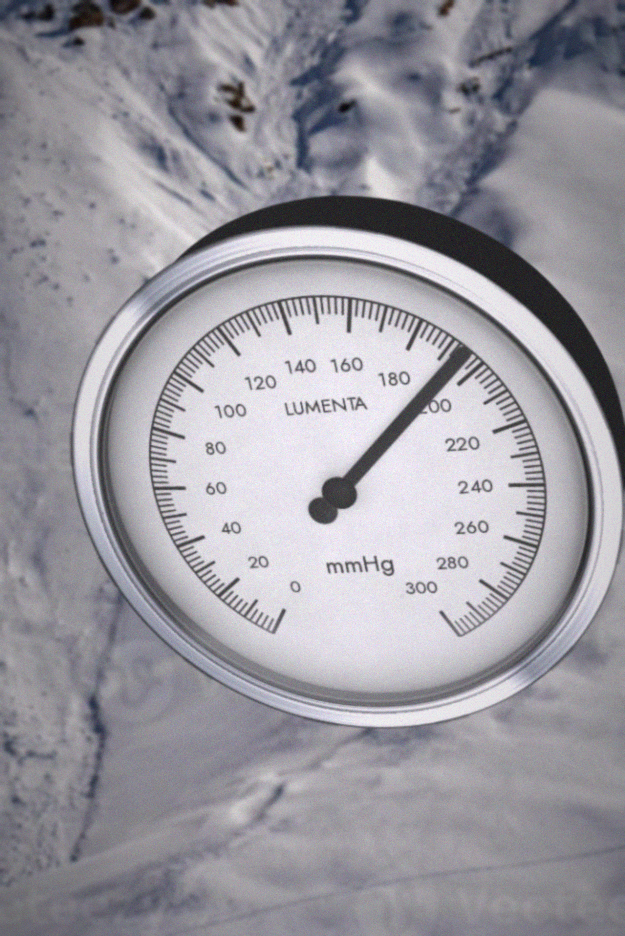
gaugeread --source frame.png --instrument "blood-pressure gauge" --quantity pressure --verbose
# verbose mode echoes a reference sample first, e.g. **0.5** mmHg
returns **194** mmHg
